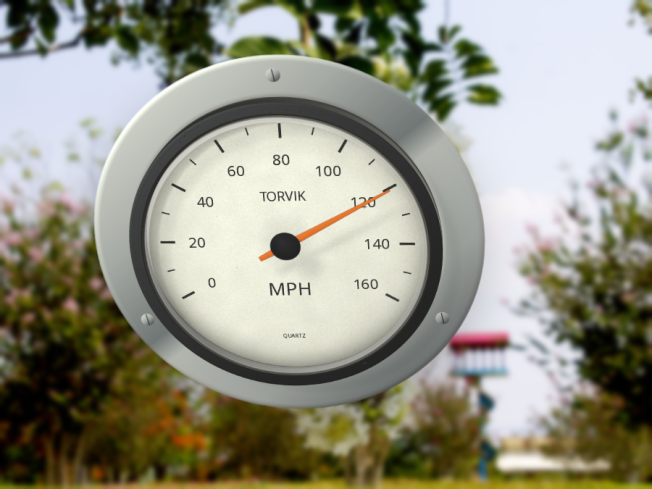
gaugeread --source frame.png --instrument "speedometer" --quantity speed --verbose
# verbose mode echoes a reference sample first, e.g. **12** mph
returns **120** mph
